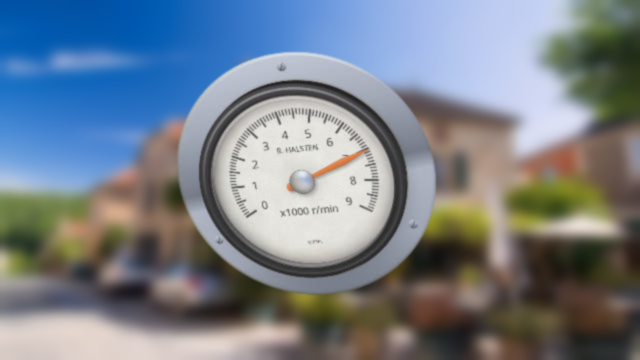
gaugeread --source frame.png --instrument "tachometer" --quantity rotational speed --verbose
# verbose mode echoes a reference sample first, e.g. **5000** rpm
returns **7000** rpm
